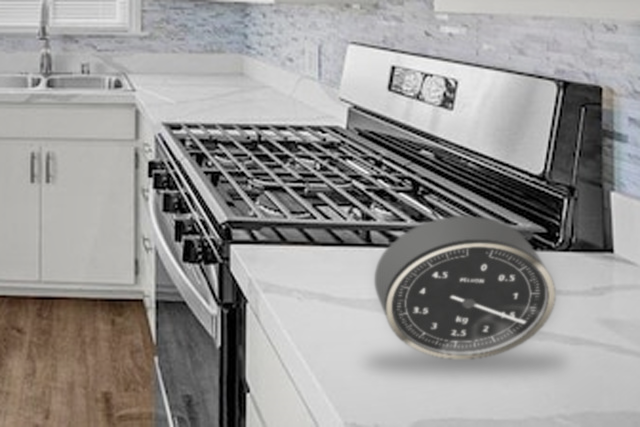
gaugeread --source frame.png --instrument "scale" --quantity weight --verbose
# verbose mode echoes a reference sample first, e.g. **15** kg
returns **1.5** kg
